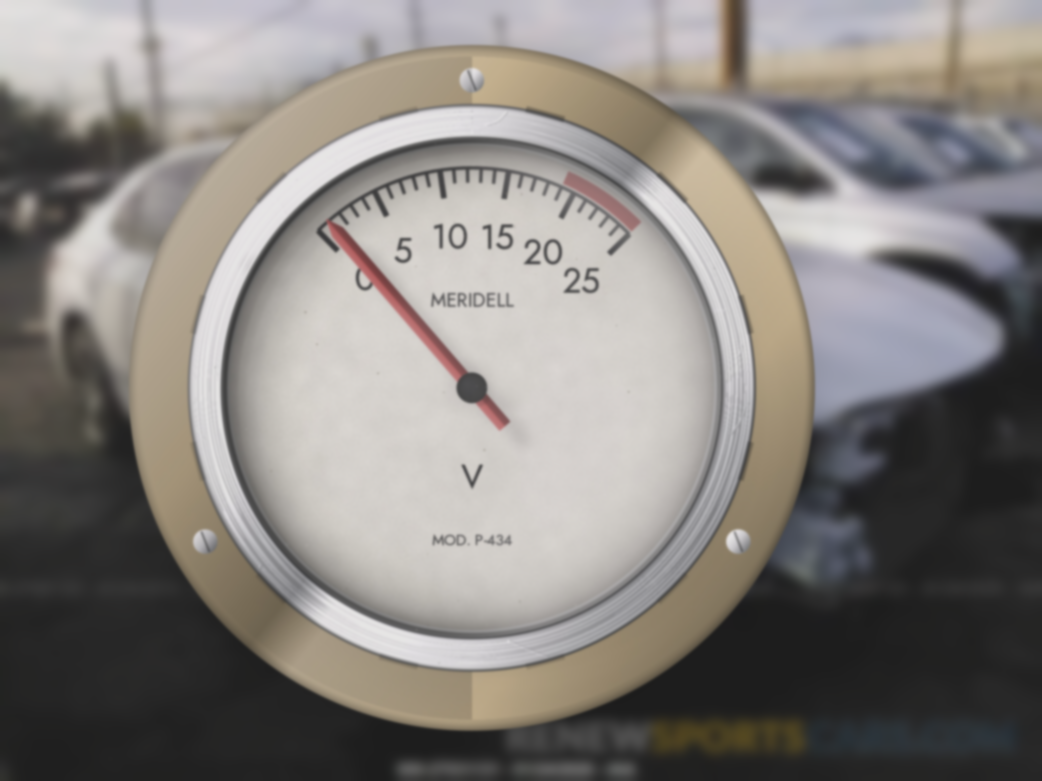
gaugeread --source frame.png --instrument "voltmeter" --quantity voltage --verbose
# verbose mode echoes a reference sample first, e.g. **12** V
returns **1** V
